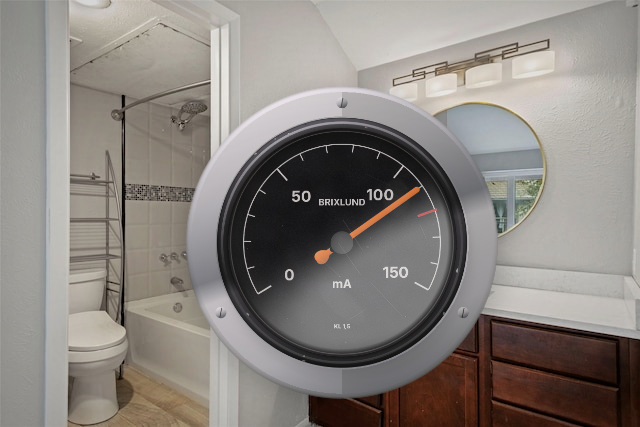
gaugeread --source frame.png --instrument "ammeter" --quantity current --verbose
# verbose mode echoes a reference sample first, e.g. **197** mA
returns **110** mA
